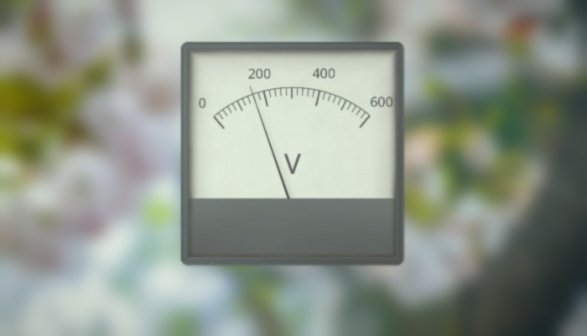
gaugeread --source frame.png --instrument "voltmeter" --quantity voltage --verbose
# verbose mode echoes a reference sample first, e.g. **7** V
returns **160** V
